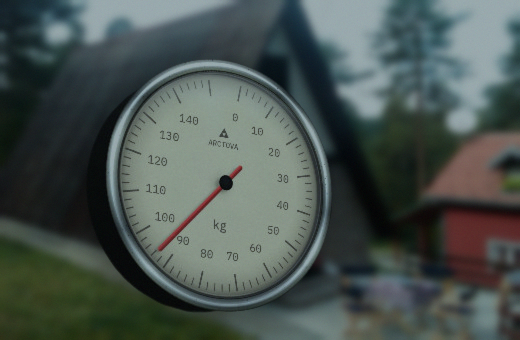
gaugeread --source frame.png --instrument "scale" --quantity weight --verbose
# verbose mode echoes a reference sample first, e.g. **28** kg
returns **94** kg
